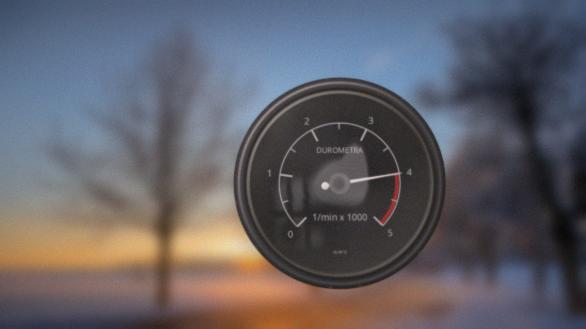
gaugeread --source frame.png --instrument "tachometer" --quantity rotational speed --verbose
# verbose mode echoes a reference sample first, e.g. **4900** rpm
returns **4000** rpm
